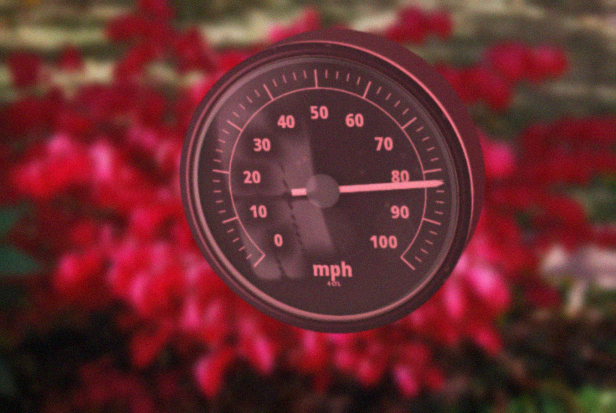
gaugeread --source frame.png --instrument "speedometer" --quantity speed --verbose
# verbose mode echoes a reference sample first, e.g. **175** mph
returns **82** mph
